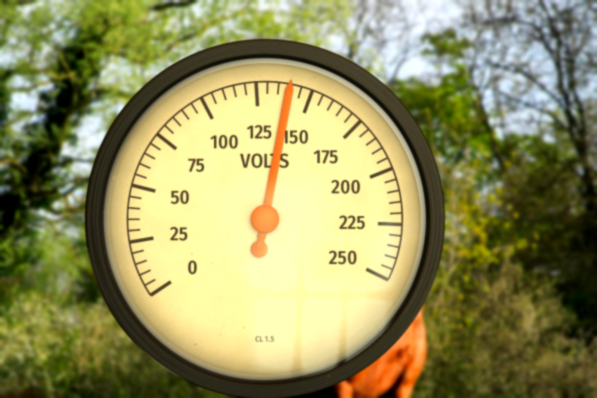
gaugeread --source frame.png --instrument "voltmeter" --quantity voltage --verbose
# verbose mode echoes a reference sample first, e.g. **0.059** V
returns **140** V
